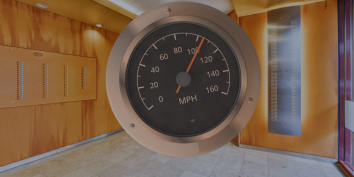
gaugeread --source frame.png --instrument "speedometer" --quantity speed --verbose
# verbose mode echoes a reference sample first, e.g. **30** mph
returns **105** mph
